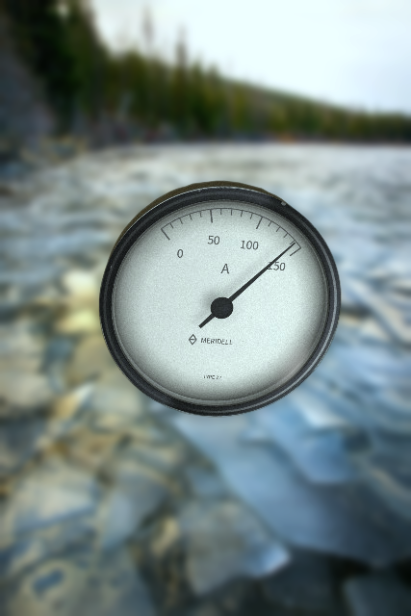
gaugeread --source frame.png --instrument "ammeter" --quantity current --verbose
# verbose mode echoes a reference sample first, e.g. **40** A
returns **140** A
